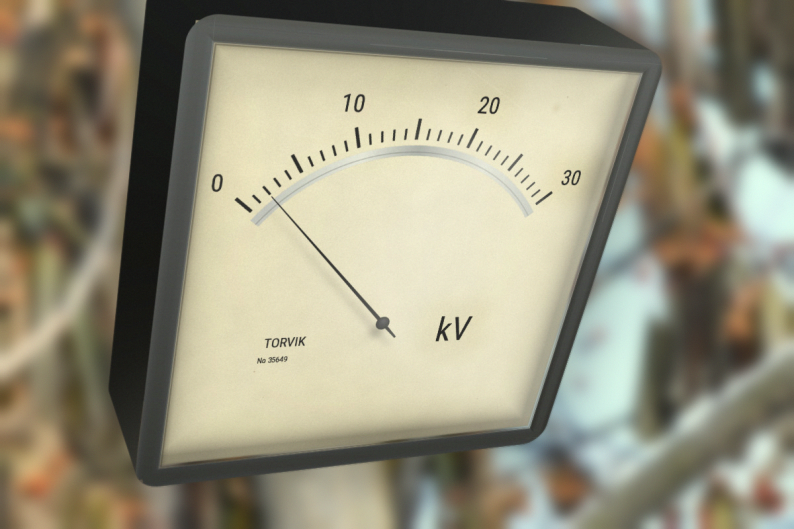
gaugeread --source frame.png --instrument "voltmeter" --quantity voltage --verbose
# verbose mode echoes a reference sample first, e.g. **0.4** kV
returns **2** kV
